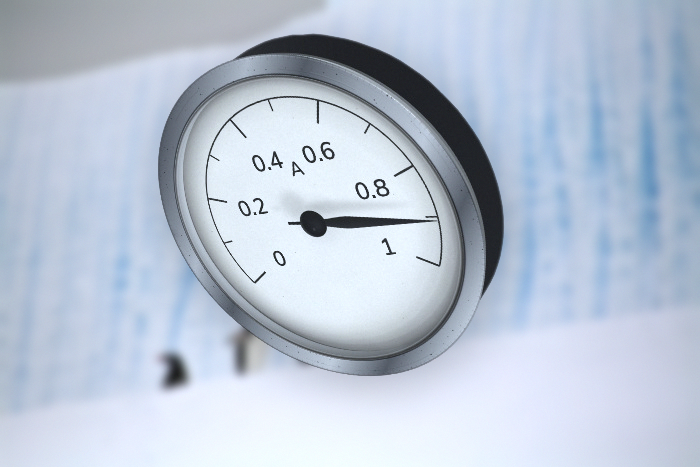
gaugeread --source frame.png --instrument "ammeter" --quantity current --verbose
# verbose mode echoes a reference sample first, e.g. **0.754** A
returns **0.9** A
